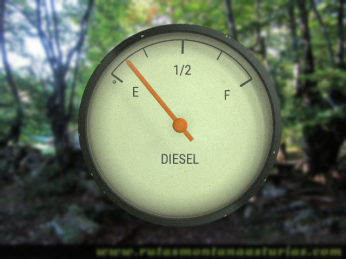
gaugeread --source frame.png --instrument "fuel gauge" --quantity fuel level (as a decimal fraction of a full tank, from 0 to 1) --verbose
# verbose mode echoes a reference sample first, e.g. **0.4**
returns **0.125**
